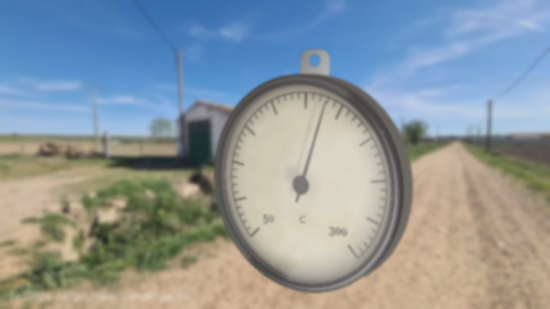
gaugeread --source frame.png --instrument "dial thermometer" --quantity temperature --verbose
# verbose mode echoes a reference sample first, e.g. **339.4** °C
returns **190** °C
